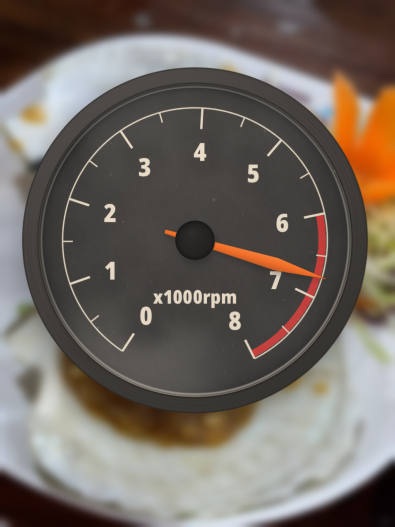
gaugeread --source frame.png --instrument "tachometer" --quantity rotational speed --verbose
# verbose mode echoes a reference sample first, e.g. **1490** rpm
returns **6750** rpm
